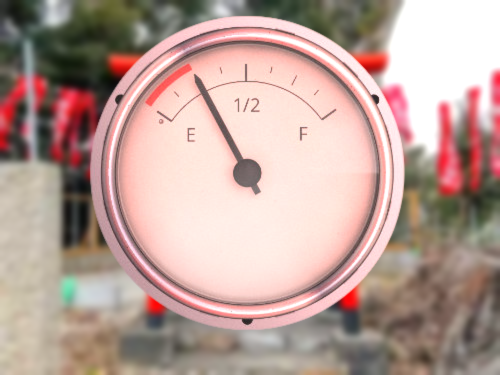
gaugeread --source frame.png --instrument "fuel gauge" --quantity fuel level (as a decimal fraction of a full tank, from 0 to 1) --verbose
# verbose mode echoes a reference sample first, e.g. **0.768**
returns **0.25**
